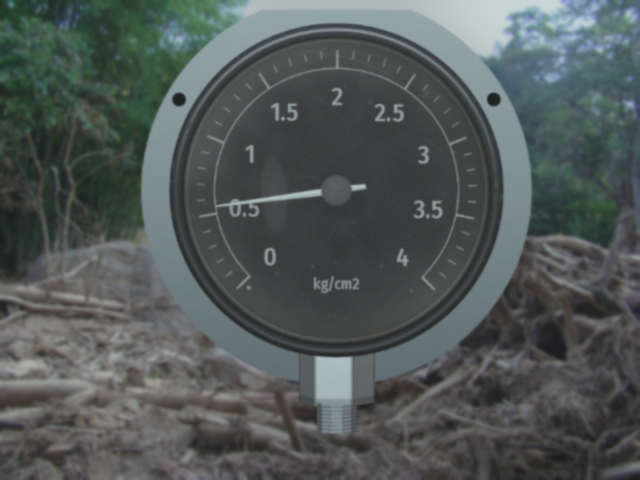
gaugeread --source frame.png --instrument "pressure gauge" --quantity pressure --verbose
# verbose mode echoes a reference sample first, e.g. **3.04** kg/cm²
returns **0.55** kg/cm²
